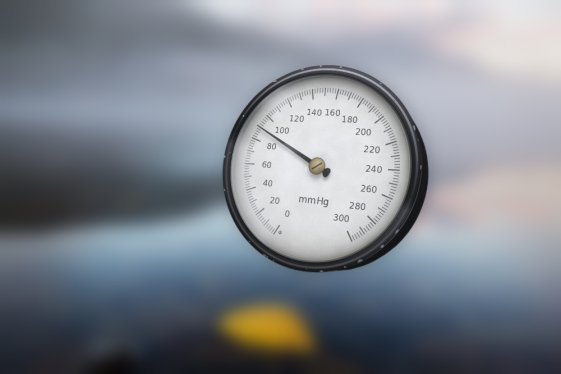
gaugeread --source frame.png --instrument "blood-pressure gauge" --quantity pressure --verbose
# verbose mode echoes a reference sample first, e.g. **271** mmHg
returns **90** mmHg
